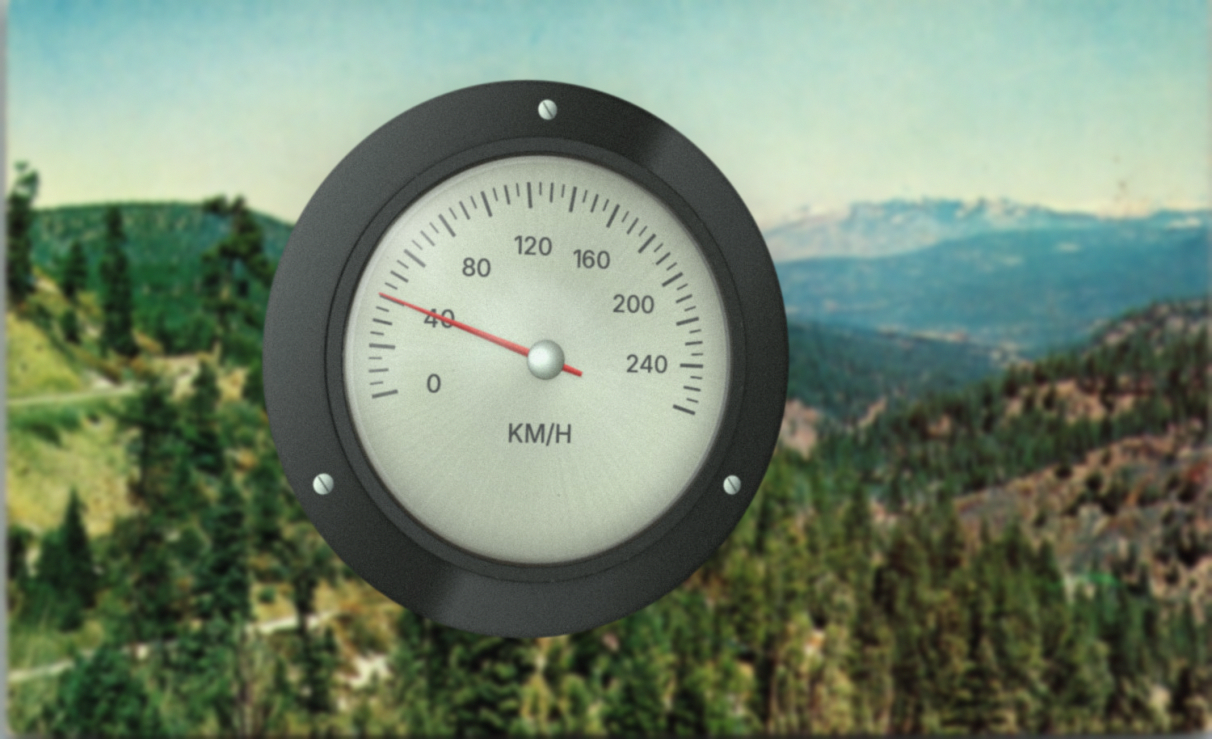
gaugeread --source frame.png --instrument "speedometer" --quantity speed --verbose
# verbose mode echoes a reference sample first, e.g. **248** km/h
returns **40** km/h
